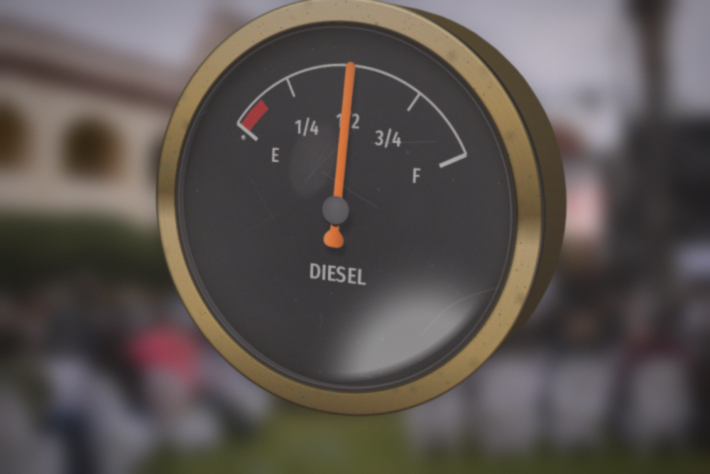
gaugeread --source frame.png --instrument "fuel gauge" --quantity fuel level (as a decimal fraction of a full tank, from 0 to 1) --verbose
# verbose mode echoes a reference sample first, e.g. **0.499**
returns **0.5**
